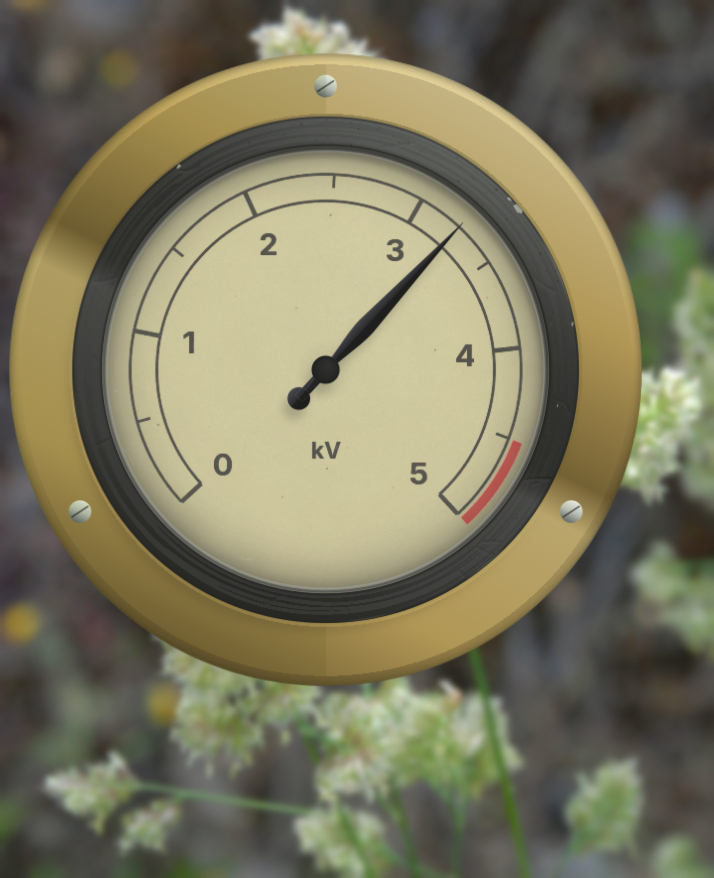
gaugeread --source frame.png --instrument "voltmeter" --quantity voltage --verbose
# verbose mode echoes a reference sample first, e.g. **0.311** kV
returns **3.25** kV
